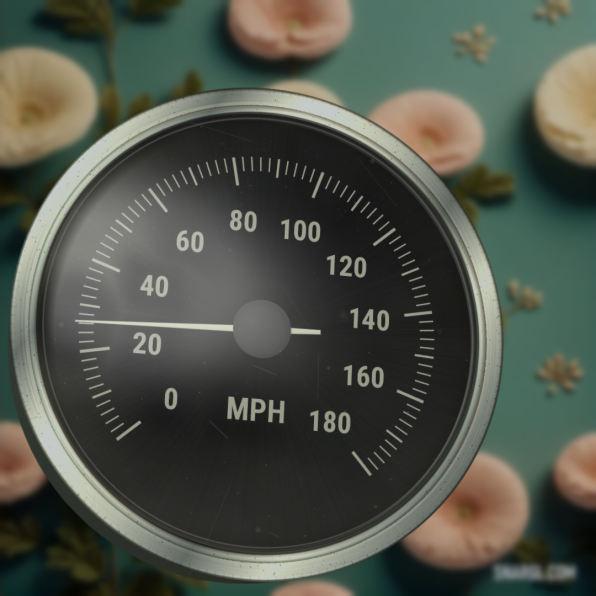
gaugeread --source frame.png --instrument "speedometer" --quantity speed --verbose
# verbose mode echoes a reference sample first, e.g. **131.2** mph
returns **26** mph
